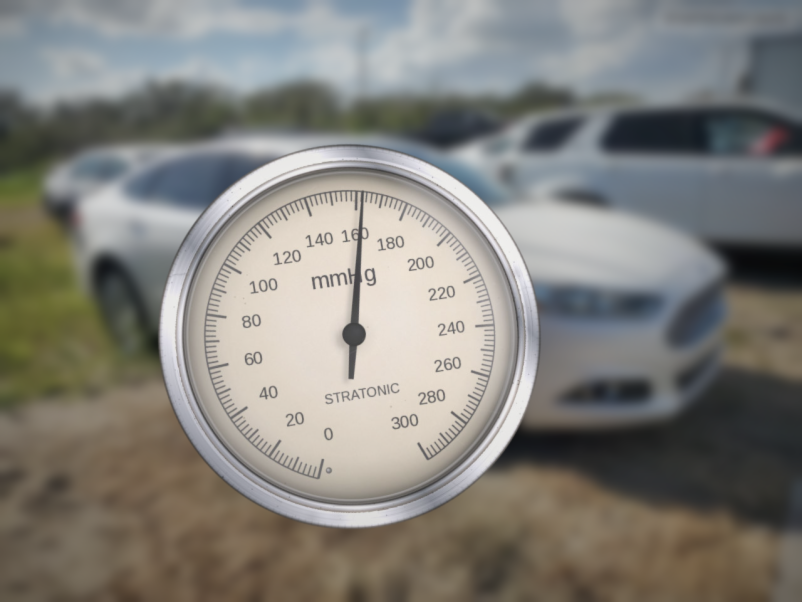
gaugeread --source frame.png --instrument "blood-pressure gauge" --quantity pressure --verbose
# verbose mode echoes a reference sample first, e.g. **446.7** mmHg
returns **162** mmHg
